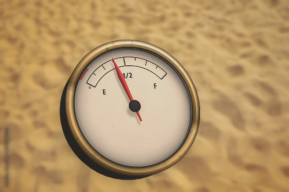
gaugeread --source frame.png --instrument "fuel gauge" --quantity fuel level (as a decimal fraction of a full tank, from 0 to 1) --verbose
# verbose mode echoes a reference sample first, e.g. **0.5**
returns **0.375**
